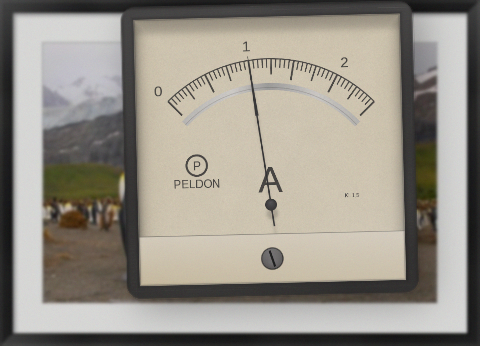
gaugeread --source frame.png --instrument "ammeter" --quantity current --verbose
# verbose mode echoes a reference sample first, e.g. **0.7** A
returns **1** A
